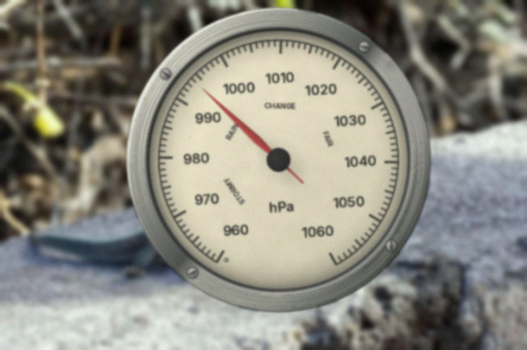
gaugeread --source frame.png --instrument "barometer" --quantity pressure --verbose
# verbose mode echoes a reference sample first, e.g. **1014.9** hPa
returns **994** hPa
